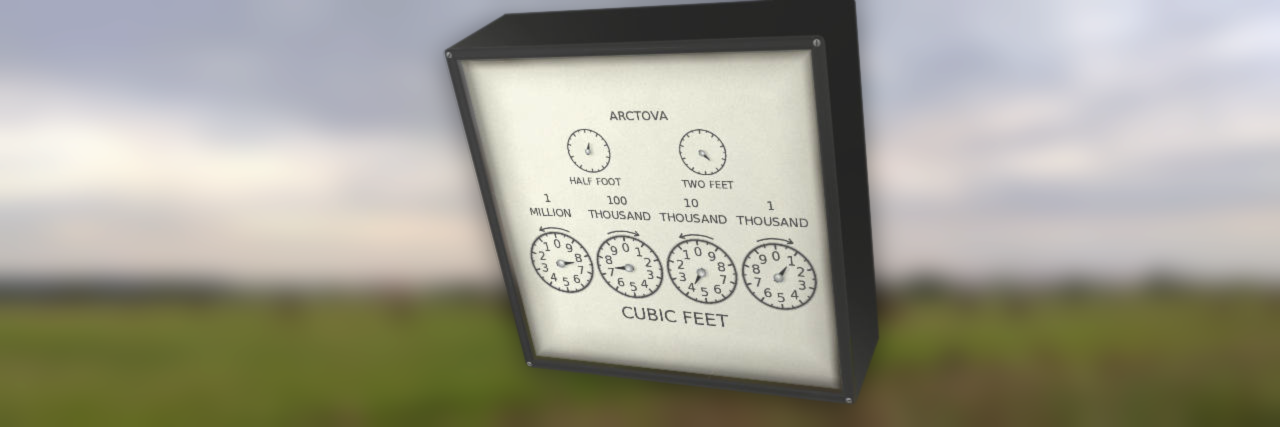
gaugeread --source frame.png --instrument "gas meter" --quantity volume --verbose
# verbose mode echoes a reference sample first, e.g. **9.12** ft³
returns **774100** ft³
